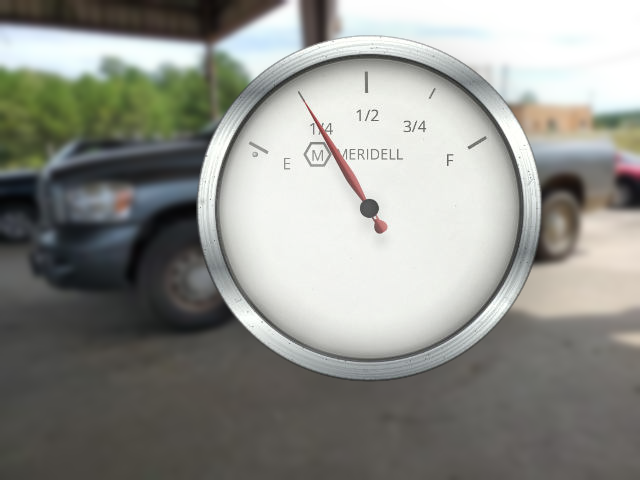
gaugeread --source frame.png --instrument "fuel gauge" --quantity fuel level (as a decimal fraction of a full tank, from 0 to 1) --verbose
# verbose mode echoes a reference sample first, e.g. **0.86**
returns **0.25**
